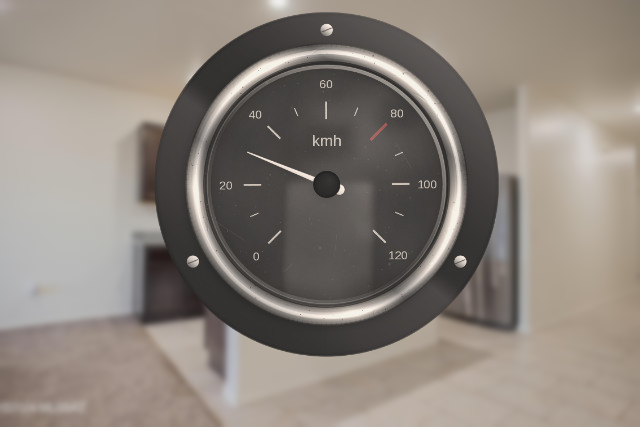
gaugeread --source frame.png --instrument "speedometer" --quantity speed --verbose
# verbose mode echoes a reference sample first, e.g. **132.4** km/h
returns **30** km/h
